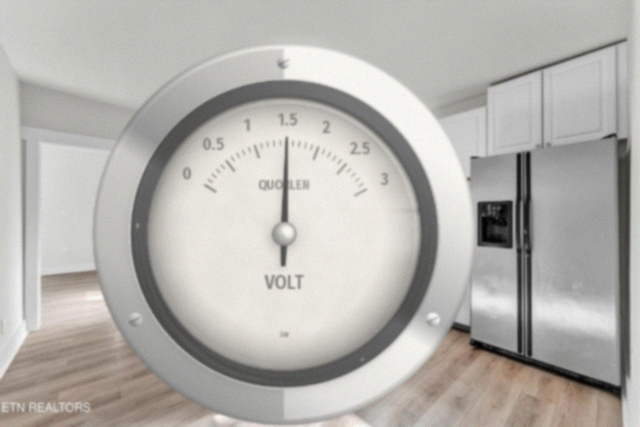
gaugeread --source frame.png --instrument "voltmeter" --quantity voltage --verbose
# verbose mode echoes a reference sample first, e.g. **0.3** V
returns **1.5** V
